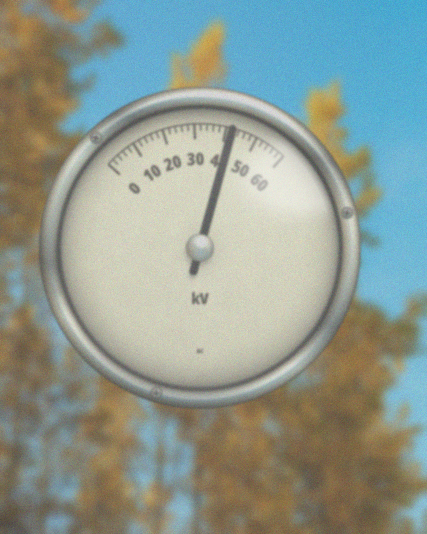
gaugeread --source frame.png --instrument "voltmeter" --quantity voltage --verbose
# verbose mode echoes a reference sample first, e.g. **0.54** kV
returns **42** kV
